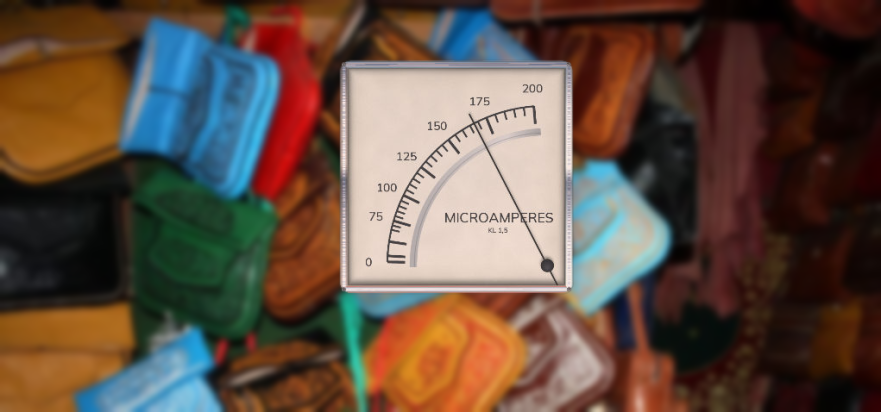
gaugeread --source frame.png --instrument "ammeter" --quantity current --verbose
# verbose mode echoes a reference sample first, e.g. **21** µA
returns **167.5** µA
